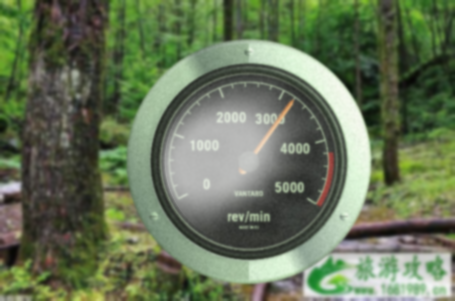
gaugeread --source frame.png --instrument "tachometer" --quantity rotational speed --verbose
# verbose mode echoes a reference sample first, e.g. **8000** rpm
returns **3200** rpm
